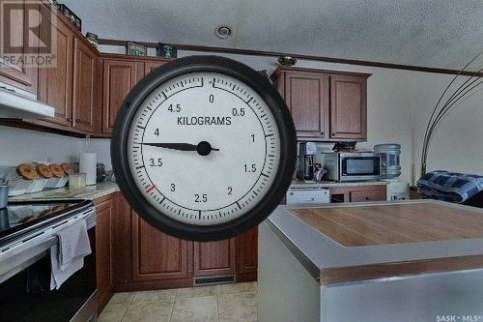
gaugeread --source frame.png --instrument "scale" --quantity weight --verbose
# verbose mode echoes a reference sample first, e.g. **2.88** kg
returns **3.8** kg
